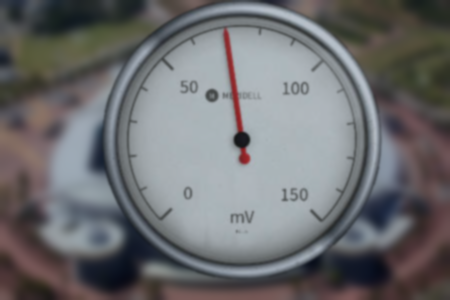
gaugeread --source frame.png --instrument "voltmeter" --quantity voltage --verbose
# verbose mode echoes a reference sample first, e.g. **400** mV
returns **70** mV
